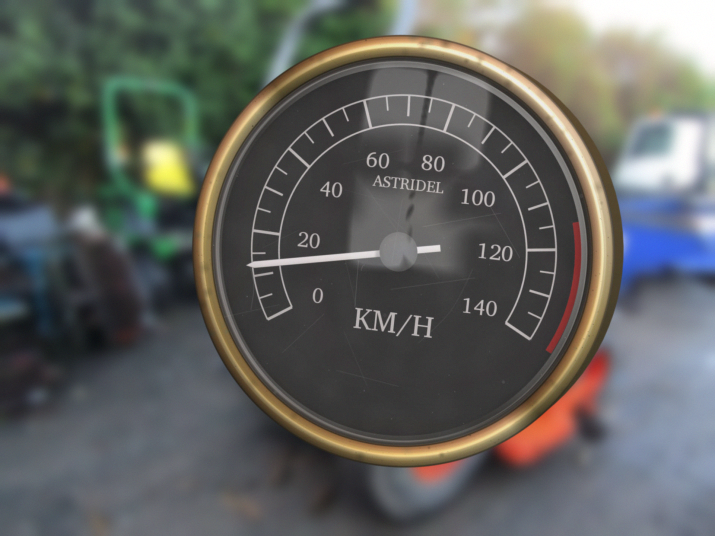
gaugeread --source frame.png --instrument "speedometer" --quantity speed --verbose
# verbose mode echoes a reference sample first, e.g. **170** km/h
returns **12.5** km/h
